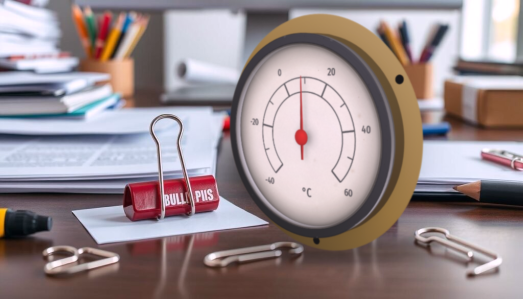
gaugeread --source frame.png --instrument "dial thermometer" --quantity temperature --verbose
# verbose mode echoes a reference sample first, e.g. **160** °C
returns **10** °C
